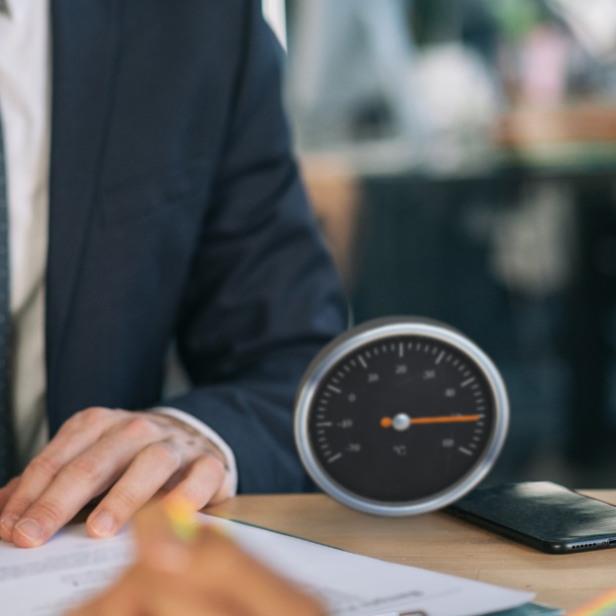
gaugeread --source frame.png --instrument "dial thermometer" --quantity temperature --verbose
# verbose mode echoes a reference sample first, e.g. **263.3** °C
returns **50** °C
